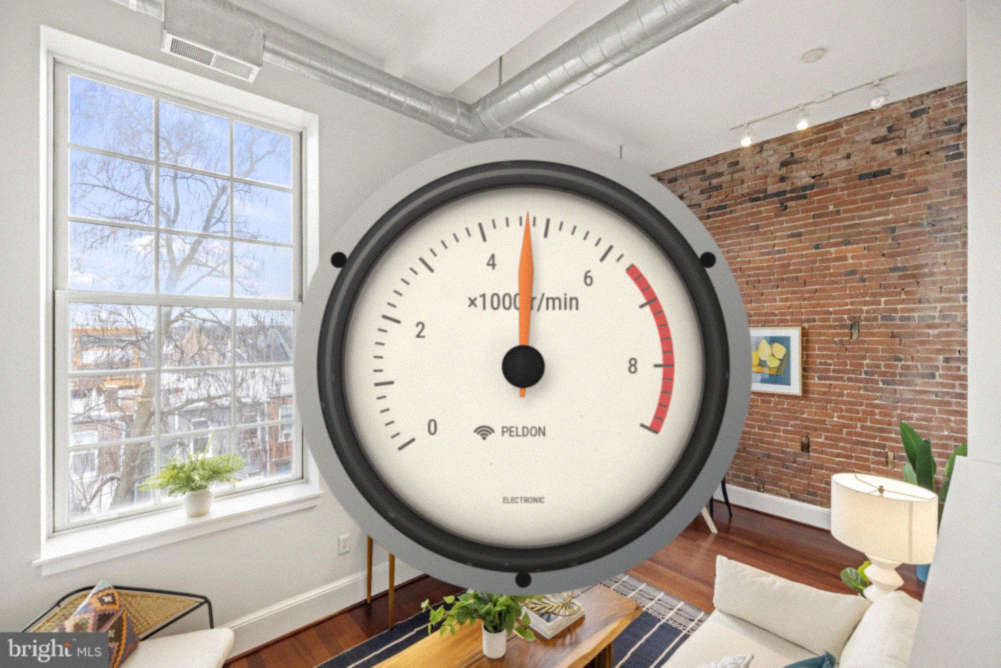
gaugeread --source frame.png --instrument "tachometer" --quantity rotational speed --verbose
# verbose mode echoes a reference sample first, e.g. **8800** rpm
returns **4700** rpm
